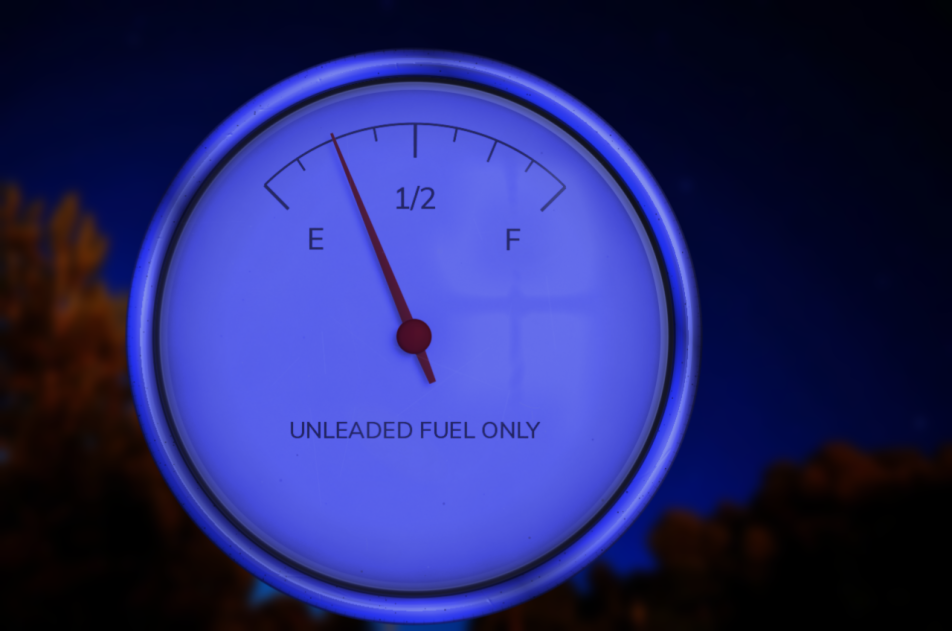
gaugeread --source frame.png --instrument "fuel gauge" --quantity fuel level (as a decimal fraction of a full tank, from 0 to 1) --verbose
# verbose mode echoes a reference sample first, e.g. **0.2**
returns **0.25**
